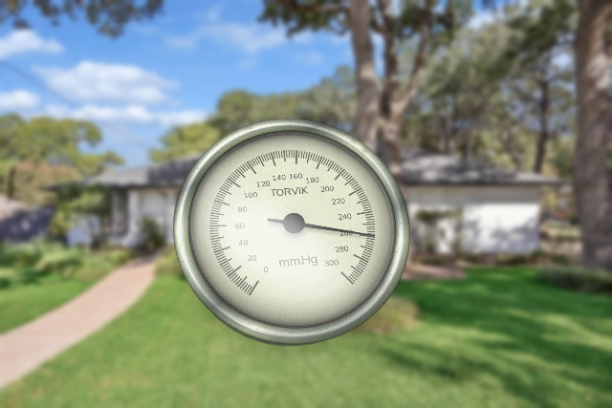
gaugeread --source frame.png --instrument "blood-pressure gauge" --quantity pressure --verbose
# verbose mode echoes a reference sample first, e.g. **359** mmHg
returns **260** mmHg
